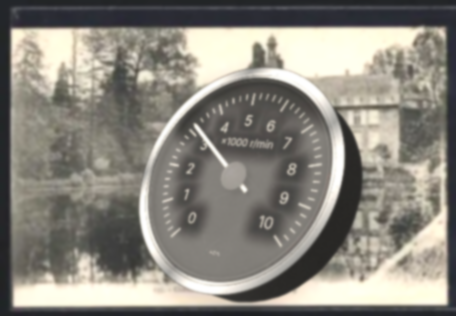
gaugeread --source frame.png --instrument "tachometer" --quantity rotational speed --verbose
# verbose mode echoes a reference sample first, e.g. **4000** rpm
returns **3200** rpm
